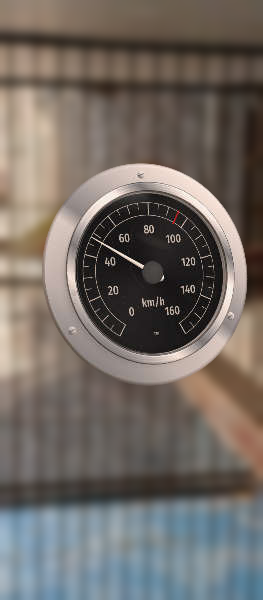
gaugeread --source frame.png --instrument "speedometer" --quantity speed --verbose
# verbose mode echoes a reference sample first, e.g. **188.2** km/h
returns **47.5** km/h
